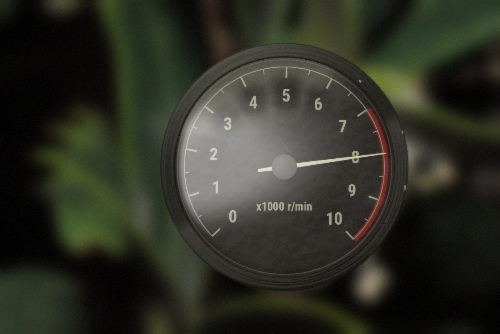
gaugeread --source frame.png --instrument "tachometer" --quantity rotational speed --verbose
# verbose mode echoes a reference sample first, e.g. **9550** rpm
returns **8000** rpm
